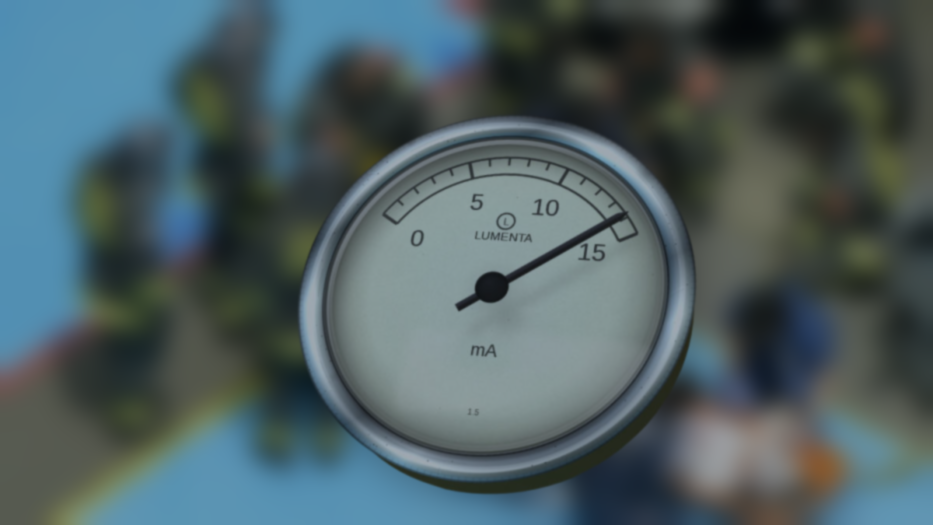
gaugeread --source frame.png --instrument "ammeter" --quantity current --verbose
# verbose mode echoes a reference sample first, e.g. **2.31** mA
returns **14** mA
